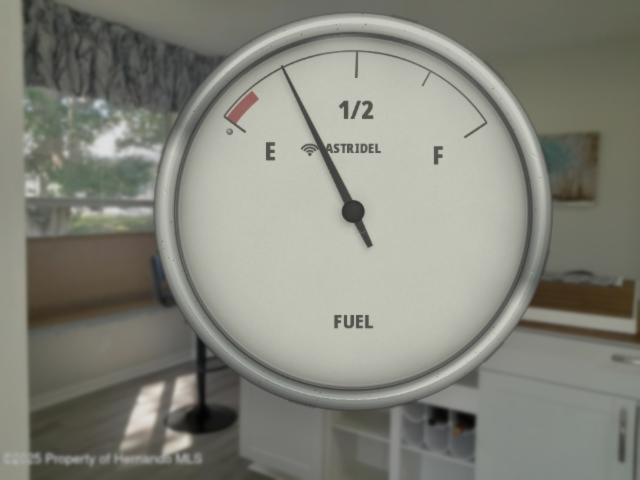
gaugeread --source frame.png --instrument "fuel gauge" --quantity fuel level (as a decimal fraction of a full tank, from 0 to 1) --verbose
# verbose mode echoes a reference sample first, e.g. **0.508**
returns **0.25**
